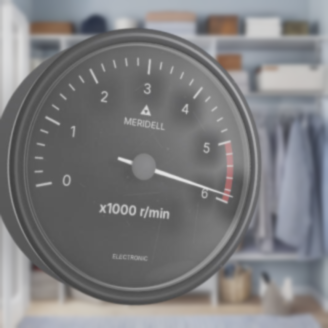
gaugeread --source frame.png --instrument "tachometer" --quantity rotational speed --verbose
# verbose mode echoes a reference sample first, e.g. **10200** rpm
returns **5900** rpm
